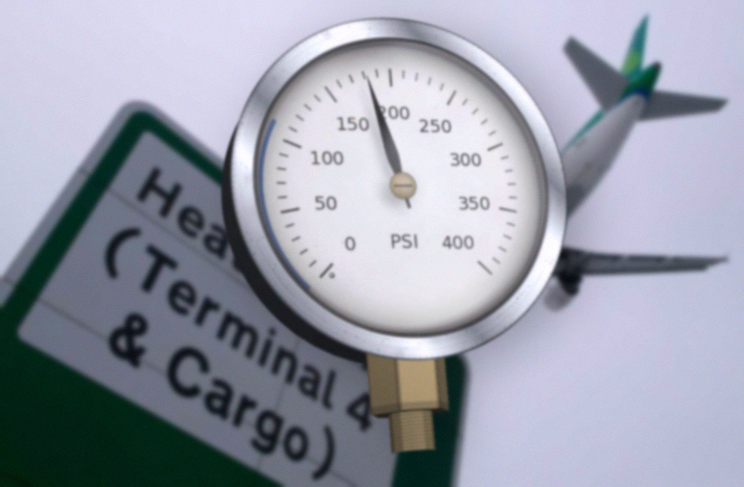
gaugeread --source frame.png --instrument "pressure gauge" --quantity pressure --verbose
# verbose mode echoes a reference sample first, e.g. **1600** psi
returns **180** psi
